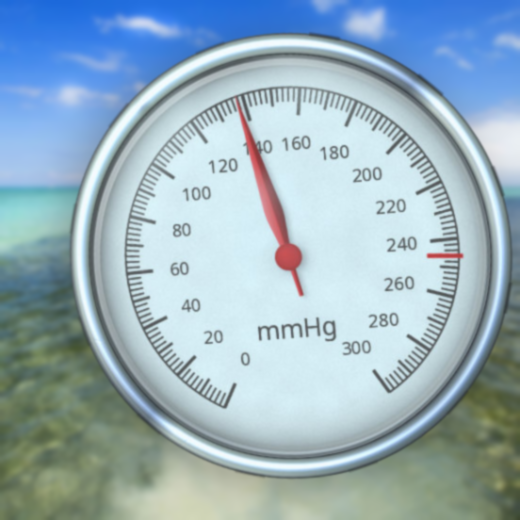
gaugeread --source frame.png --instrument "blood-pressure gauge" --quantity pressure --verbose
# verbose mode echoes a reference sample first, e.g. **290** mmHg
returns **138** mmHg
